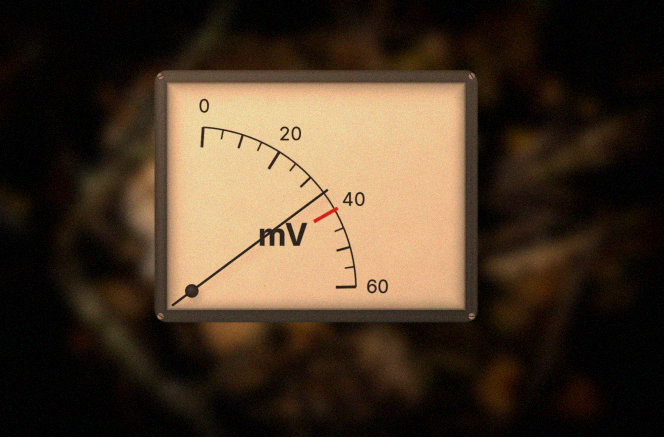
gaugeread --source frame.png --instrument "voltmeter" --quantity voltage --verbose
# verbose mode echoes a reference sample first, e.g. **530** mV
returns **35** mV
